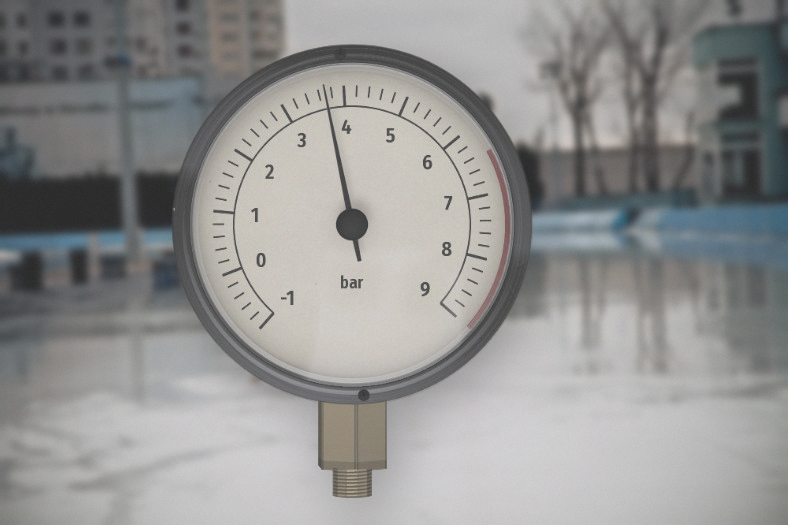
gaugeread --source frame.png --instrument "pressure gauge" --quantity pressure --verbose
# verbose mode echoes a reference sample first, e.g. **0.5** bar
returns **3.7** bar
